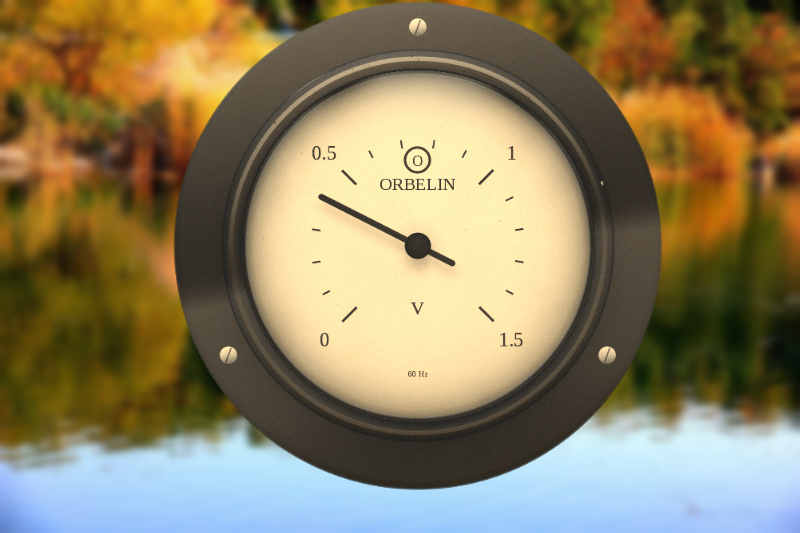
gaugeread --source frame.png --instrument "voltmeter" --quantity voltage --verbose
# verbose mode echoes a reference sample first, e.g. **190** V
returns **0.4** V
